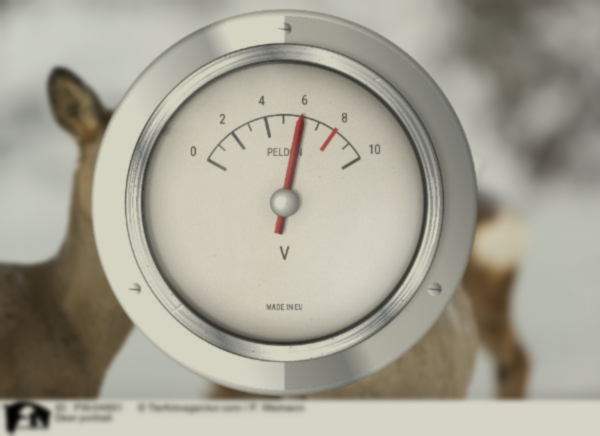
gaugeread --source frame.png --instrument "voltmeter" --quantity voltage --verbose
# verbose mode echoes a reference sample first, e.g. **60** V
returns **6** V
